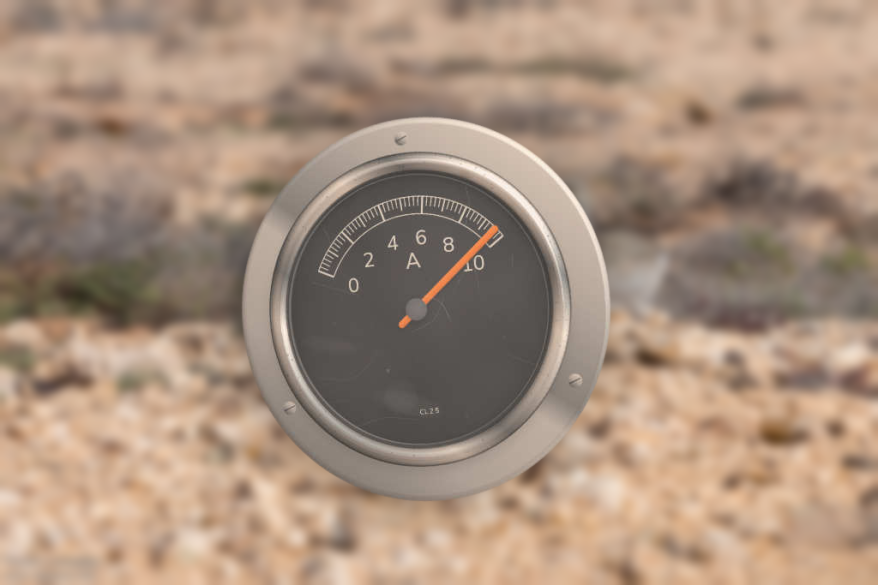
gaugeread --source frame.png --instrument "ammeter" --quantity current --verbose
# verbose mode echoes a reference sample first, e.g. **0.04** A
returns **9.6** A
